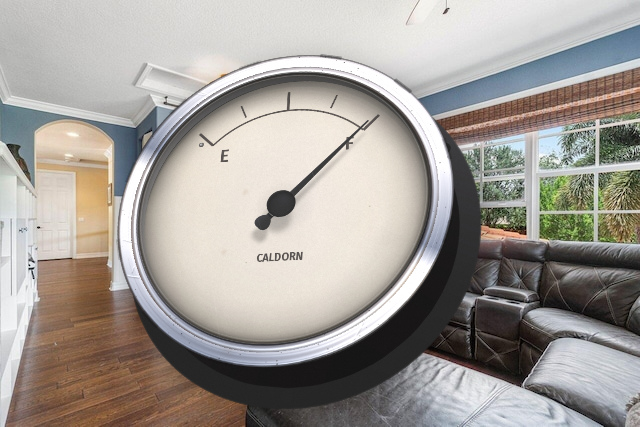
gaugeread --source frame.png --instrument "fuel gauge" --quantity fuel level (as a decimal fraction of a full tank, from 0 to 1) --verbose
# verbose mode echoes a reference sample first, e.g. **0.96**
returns **1**
